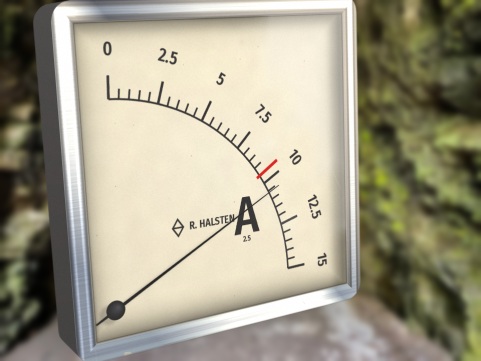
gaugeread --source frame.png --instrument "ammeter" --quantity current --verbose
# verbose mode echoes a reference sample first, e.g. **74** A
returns **10.5** A
